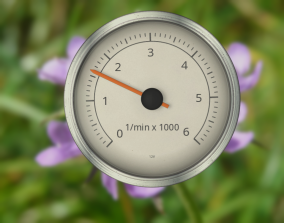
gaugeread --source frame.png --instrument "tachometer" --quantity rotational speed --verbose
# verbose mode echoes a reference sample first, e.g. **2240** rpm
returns **1600** rpm
